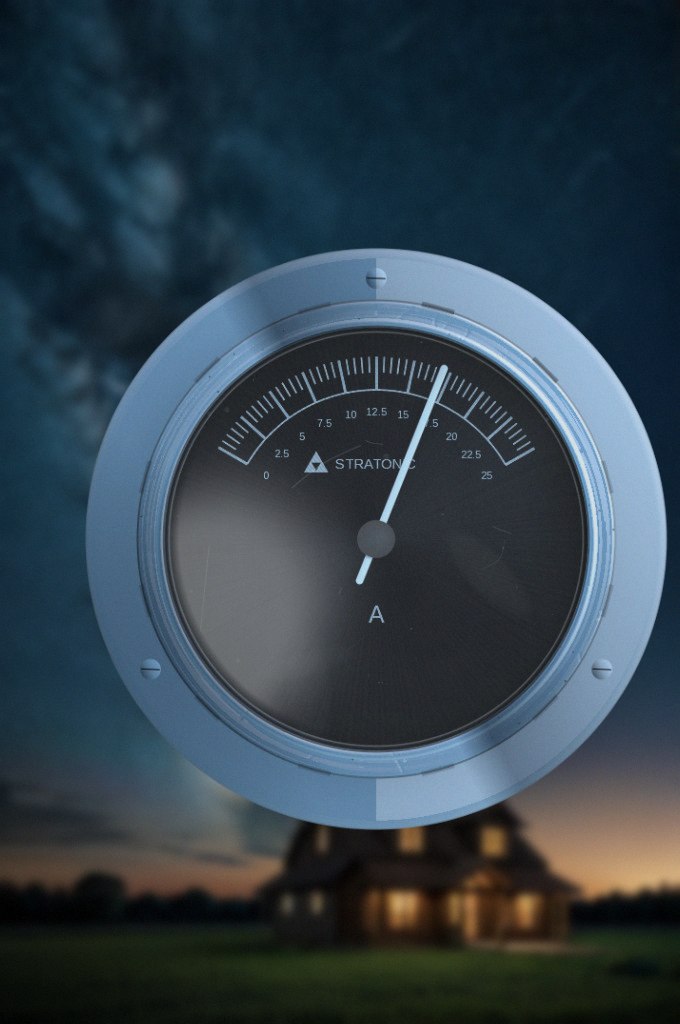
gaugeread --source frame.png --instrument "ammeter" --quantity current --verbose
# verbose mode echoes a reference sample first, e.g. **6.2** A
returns **17** A
